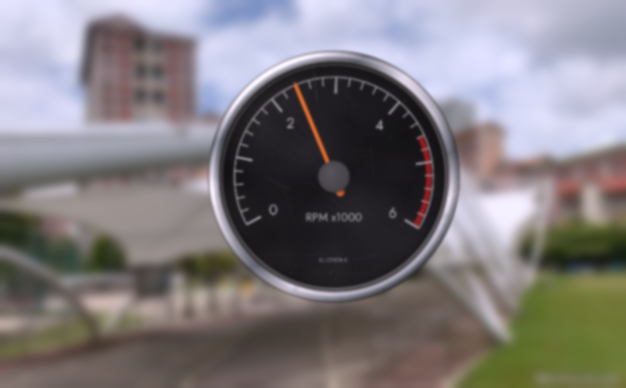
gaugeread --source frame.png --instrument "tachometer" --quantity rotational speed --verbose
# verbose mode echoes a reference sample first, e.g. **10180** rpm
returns **2400** rpm
